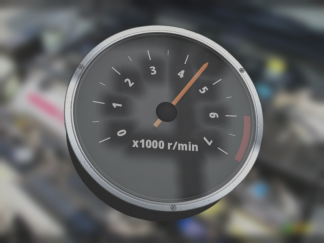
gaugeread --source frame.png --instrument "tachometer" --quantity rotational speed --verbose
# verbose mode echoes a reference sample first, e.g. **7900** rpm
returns **4500** rpm
